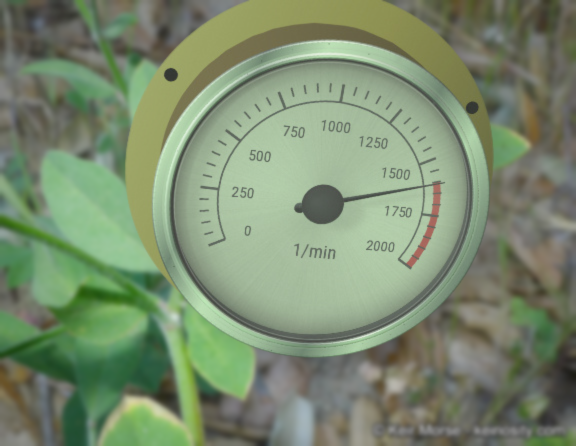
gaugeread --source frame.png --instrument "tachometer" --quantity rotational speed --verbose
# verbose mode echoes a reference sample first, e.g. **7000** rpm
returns **1600** rpm
